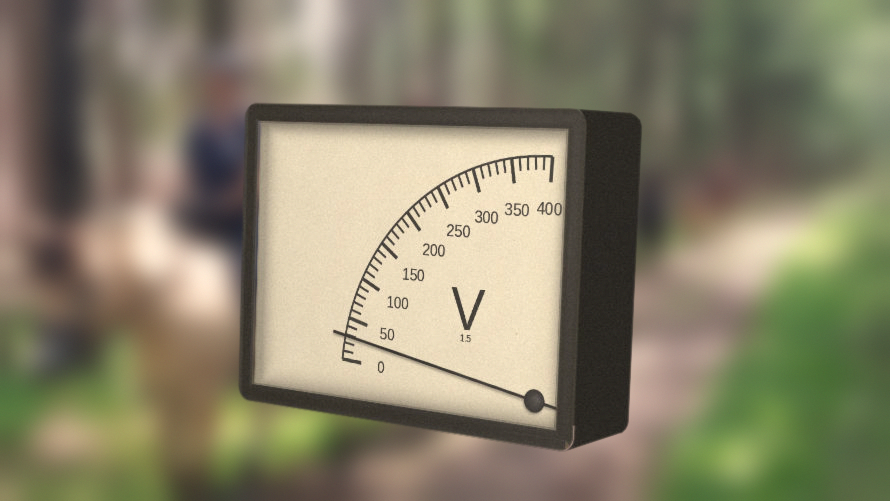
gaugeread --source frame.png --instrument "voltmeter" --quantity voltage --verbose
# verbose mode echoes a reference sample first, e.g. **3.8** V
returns **30** V
